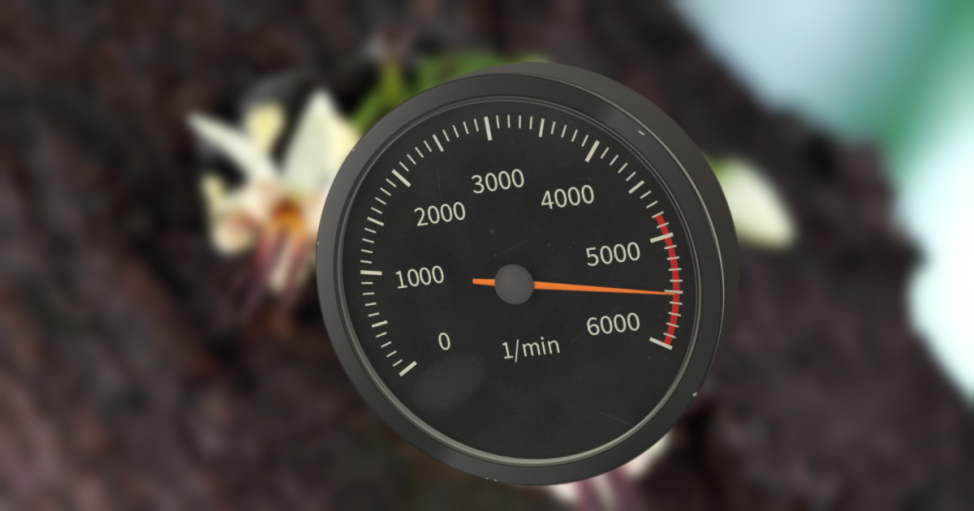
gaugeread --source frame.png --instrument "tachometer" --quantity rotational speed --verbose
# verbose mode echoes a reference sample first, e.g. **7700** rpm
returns **5500** rpm
